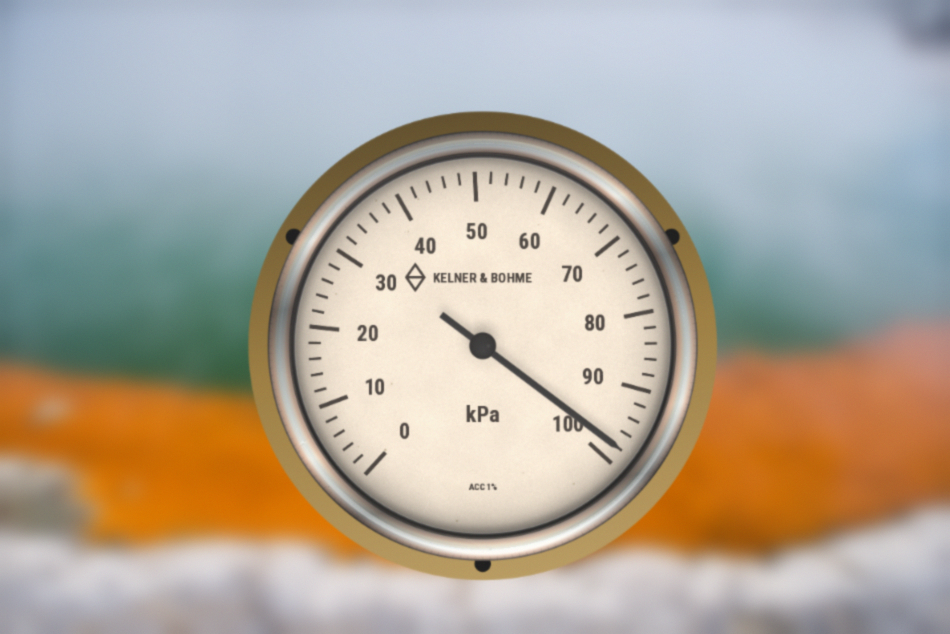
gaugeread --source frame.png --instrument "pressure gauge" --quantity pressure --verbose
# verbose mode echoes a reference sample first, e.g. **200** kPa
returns **98** kPa
